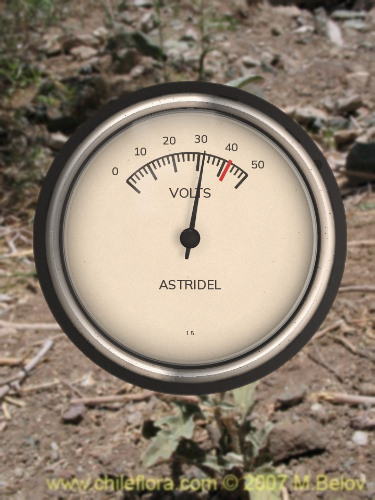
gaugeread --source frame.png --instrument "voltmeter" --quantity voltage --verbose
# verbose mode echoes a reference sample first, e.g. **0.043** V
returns **32** V
